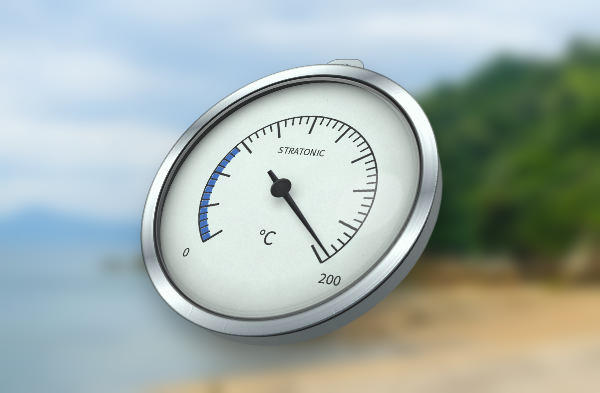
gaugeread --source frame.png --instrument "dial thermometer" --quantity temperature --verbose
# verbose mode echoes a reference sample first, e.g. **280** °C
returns **196** °C
